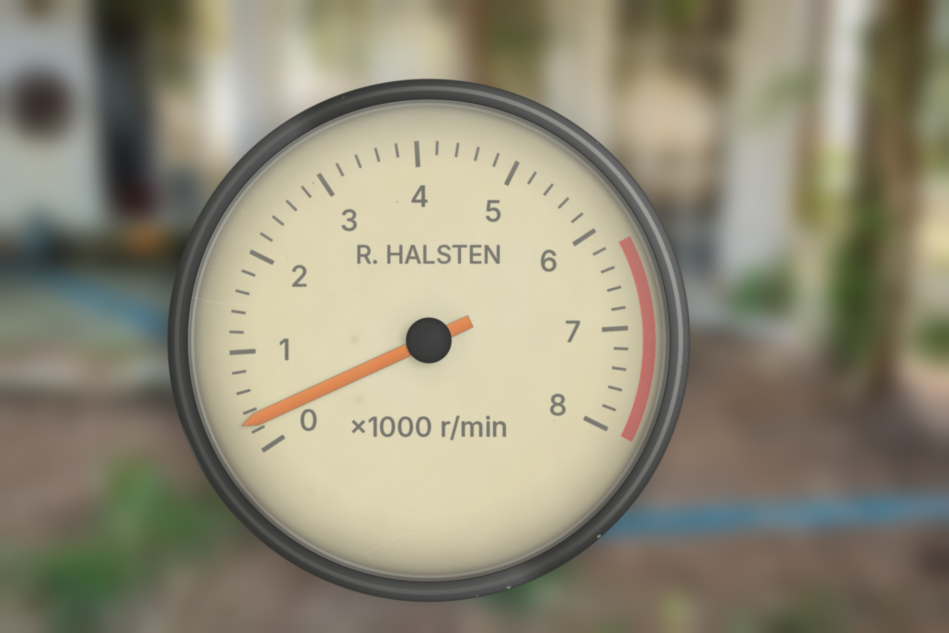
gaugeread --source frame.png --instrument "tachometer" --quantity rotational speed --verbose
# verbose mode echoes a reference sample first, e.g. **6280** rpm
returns **300** rpm
